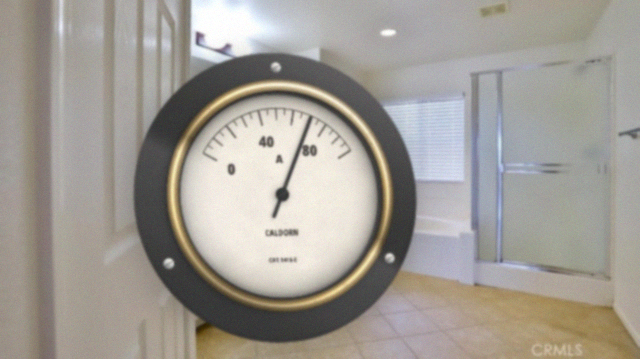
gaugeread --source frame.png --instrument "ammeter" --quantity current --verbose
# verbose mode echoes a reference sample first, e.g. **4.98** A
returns **70** A
